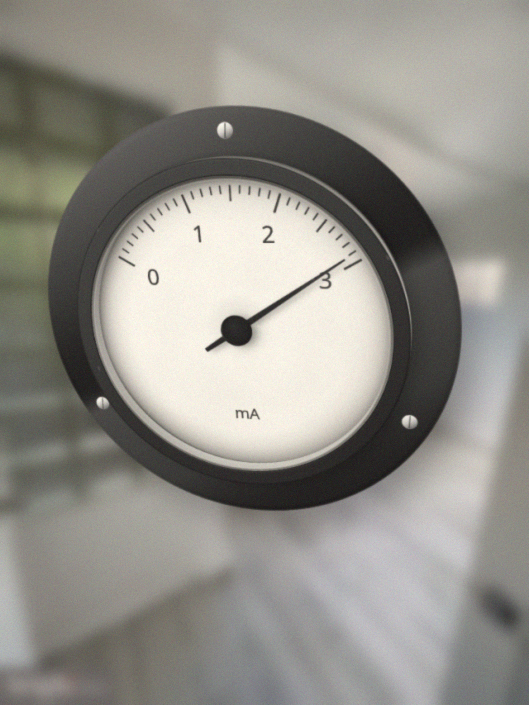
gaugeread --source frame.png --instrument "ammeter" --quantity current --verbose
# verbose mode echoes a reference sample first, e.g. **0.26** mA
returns **2.9** mA
